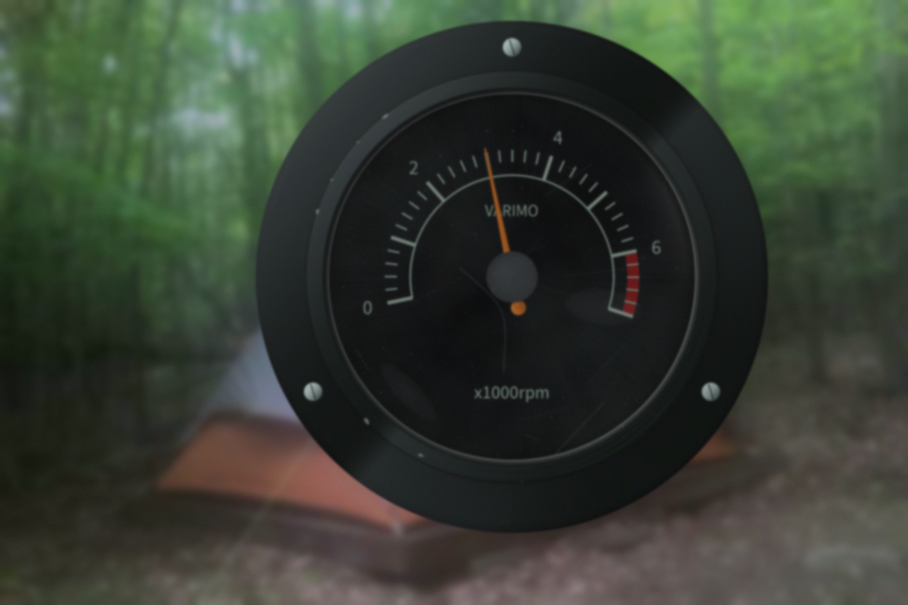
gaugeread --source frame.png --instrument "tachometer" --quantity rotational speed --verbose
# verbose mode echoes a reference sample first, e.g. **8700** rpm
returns **3000** rpm
